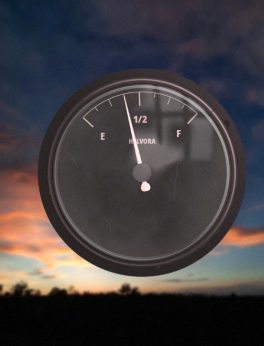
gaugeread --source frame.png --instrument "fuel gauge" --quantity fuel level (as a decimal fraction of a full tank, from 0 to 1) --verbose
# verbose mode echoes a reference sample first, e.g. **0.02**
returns **0.375**
